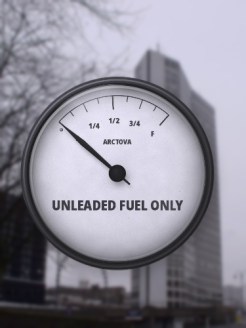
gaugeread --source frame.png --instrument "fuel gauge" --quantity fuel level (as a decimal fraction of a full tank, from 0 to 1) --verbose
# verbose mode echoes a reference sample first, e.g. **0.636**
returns **0**
